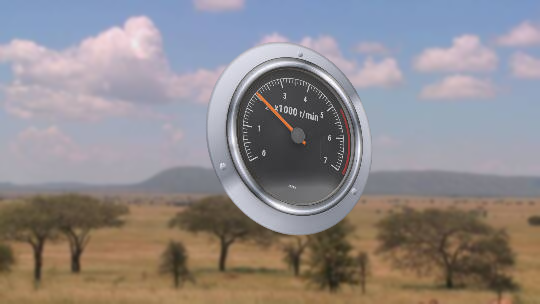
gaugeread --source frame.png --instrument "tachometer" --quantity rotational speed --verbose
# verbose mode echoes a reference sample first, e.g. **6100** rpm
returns **2000** rpm
